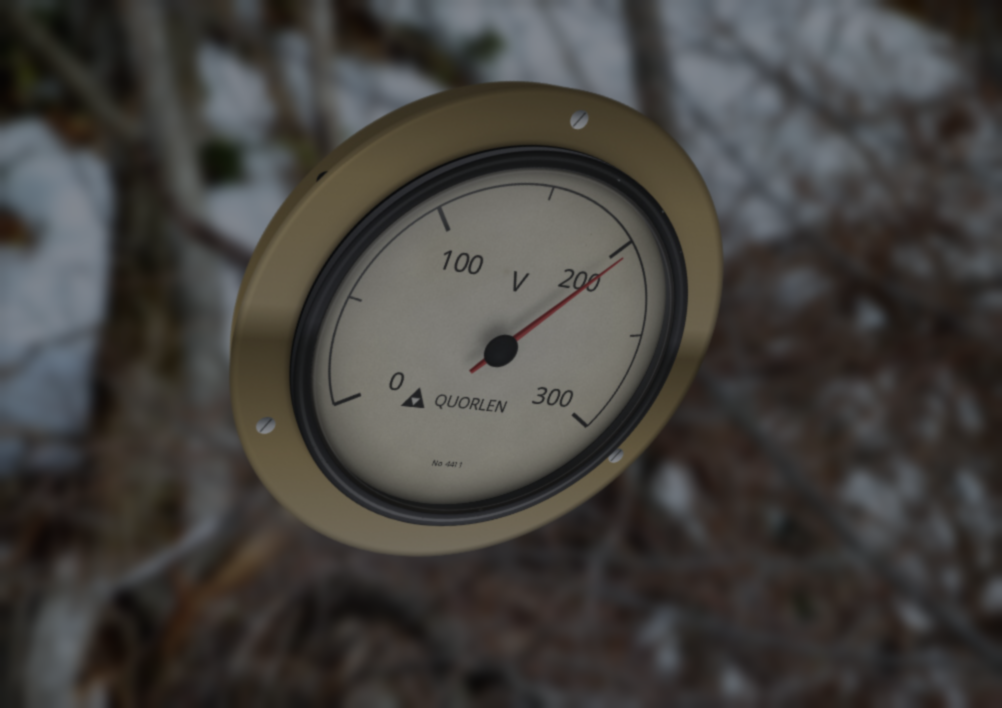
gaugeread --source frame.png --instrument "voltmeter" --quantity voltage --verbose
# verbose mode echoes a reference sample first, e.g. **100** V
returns **200** V
